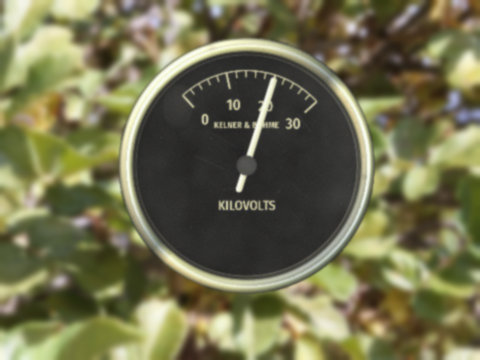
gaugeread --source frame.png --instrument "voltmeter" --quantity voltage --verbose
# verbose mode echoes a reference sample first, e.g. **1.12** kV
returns **20** kV
